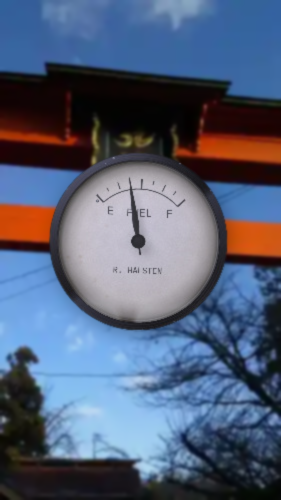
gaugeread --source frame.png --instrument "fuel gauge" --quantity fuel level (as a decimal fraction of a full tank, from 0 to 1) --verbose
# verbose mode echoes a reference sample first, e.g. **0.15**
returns **0.375**
